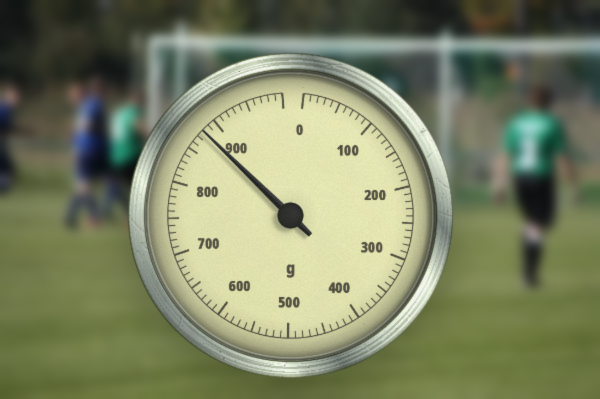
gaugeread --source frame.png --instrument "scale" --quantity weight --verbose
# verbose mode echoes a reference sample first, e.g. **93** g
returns **880** g
